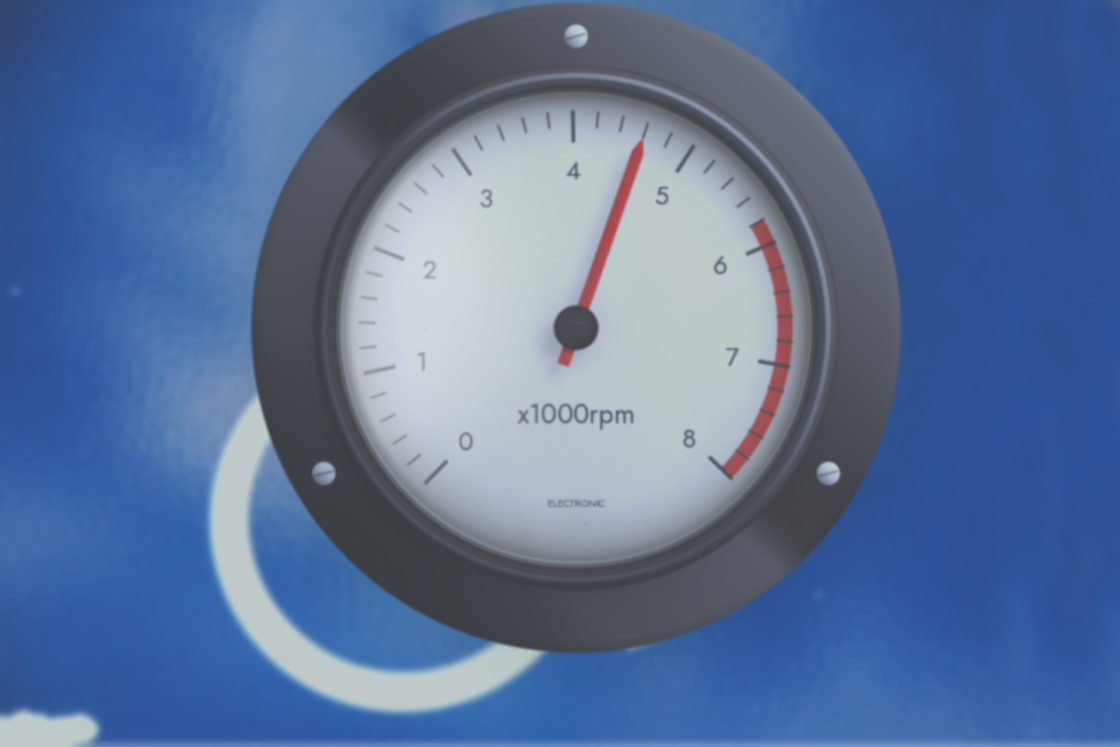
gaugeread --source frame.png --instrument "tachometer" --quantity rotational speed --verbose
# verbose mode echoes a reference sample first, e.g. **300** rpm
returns **4600** rpm
